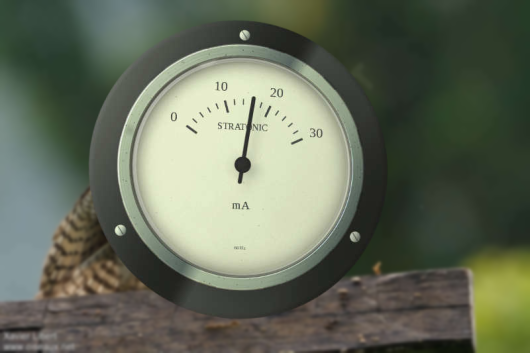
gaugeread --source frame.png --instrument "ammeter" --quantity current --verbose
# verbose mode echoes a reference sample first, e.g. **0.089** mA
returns **16** mA
